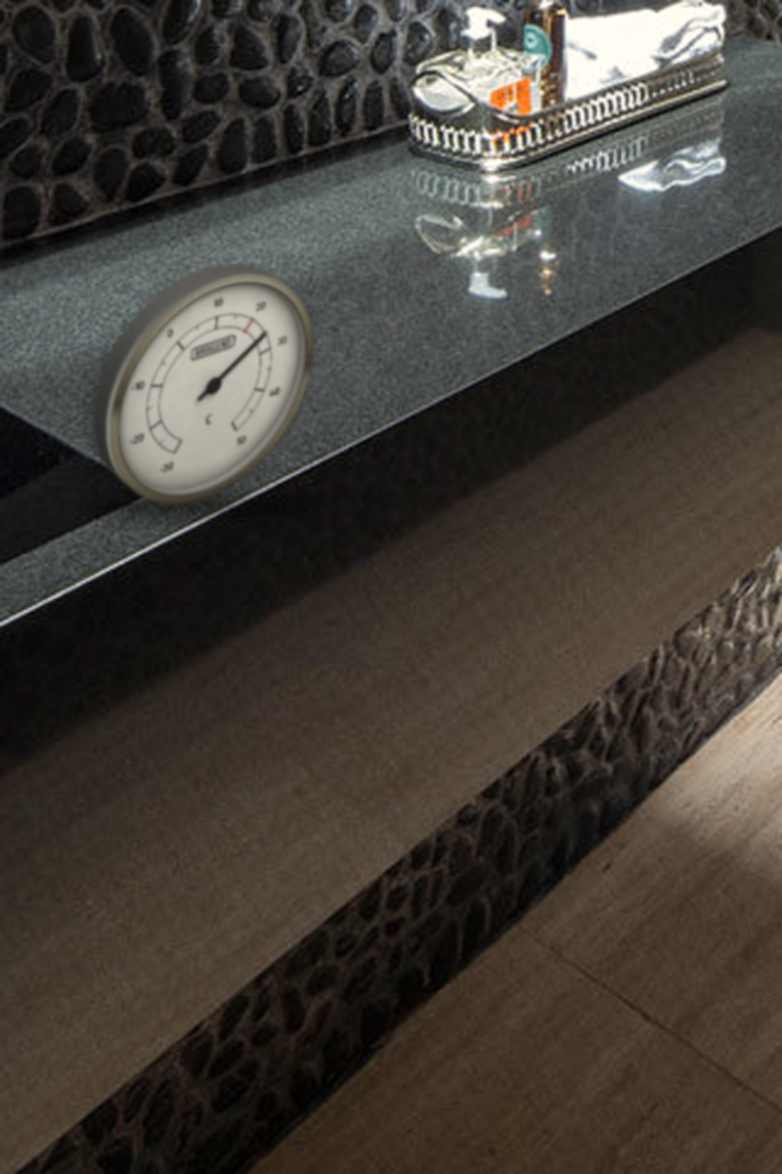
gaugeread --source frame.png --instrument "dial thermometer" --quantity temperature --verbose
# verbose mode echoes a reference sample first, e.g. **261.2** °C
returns **25** °C
